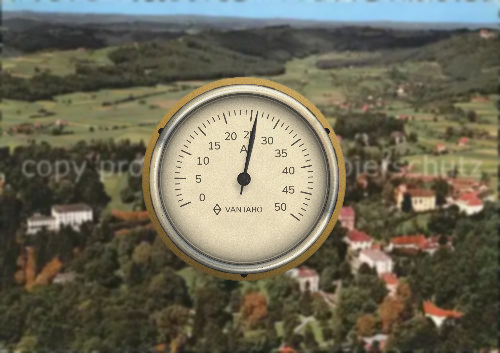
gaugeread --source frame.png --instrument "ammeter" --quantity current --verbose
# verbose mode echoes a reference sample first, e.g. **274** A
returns **26** A
